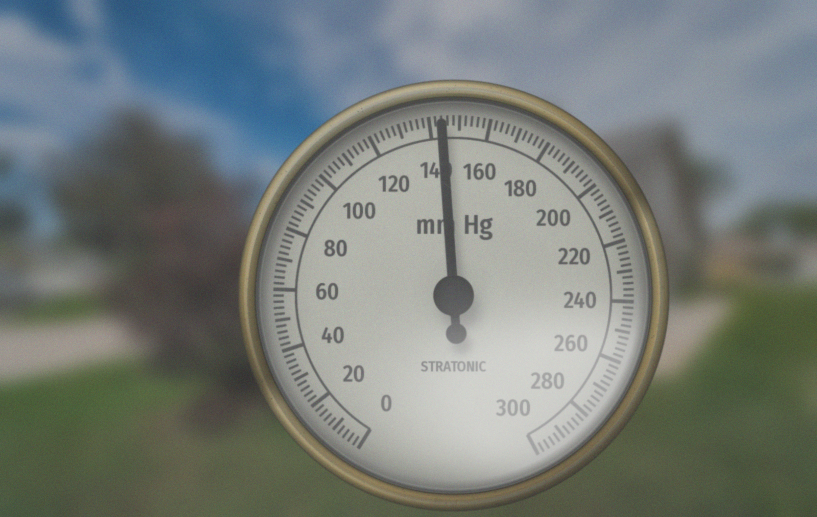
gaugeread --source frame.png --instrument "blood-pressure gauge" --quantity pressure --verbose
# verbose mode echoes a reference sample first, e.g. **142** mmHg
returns **144** mmHg
